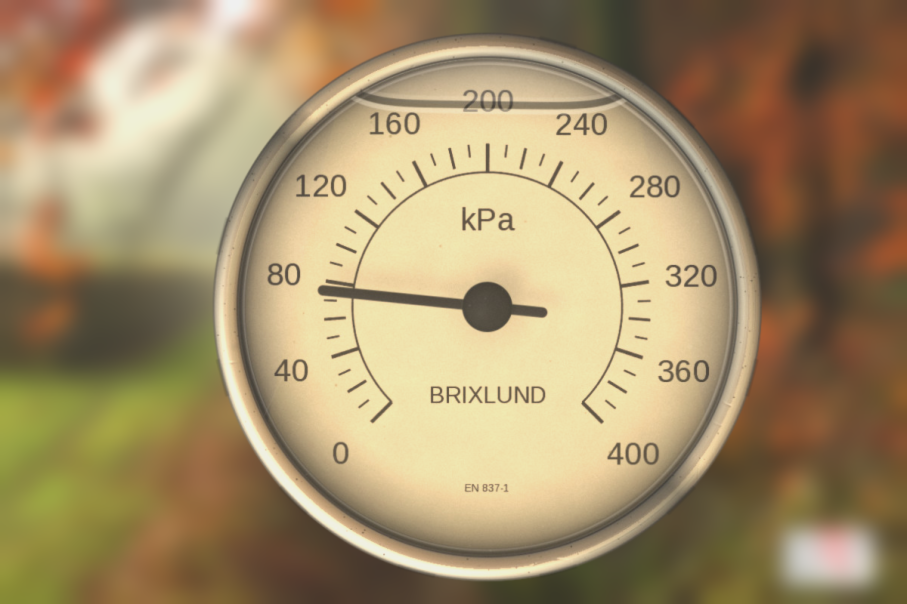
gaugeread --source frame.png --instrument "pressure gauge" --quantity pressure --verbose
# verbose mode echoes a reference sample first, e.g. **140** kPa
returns **75** kPa
